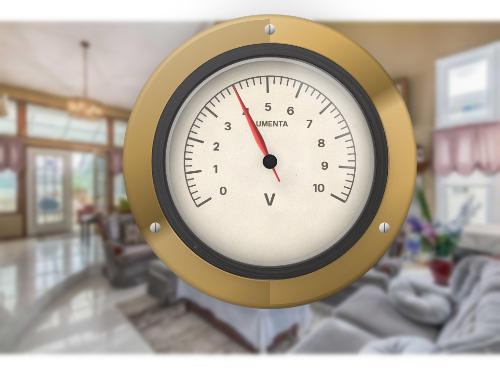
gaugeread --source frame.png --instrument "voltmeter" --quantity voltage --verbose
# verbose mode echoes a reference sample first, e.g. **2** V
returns **4** V
